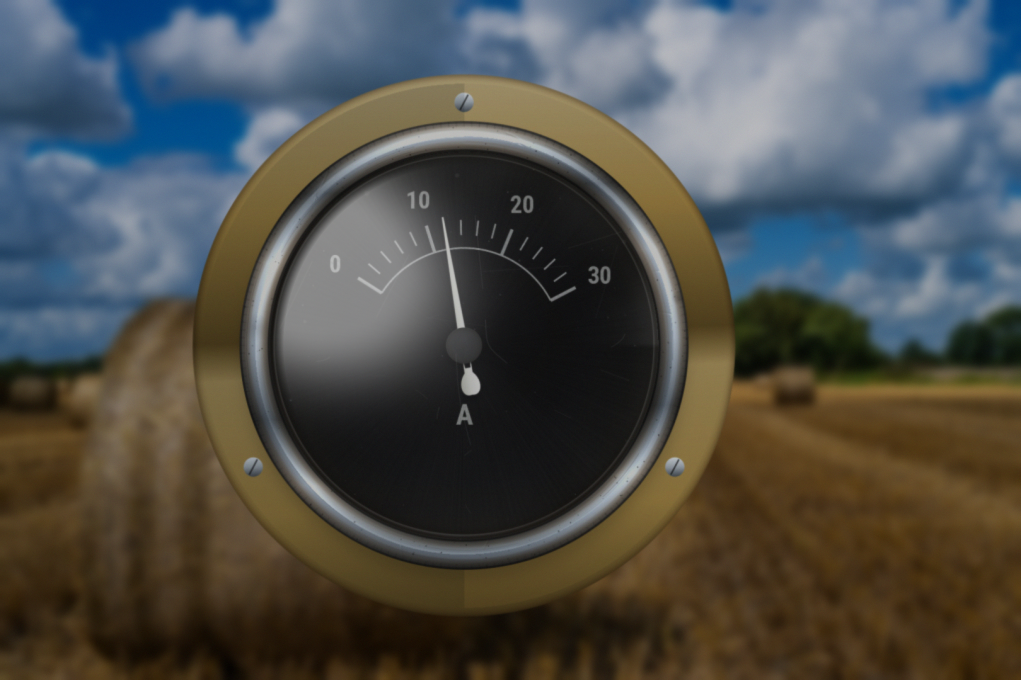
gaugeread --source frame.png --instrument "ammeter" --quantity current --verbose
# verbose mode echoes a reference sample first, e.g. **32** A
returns **12** A
